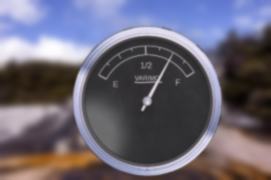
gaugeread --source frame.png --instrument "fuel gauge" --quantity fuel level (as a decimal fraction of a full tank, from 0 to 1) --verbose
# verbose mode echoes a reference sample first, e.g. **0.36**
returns **0.75**
